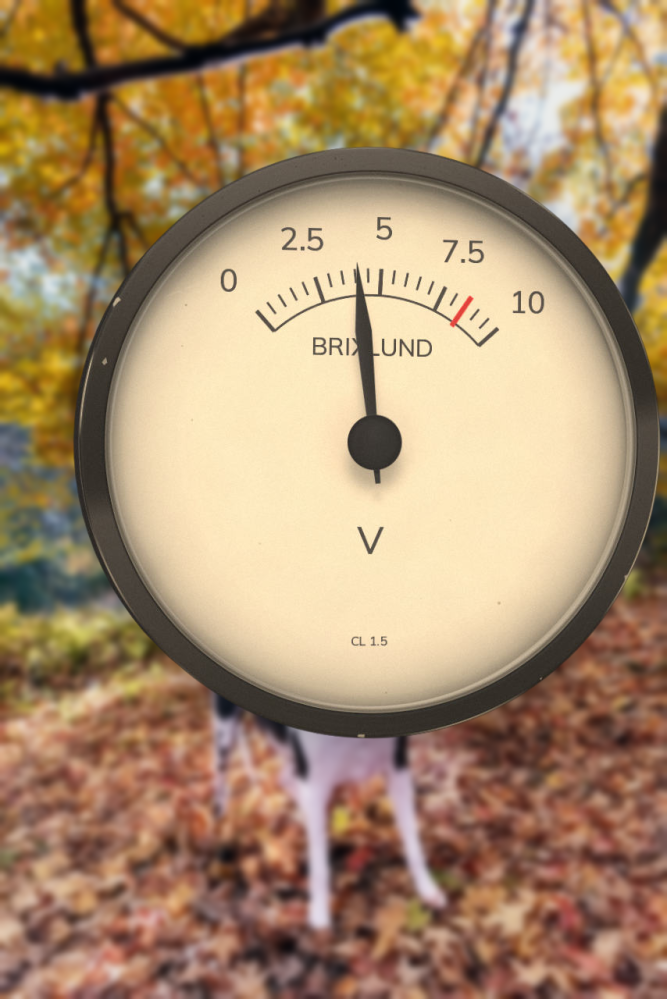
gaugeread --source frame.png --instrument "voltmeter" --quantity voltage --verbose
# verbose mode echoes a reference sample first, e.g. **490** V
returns **4** V
